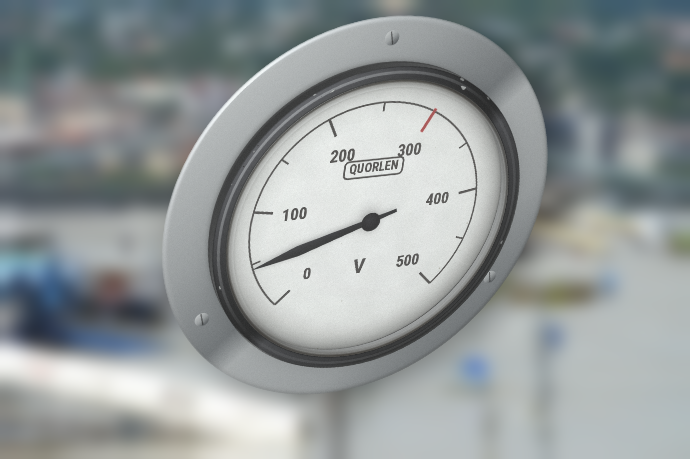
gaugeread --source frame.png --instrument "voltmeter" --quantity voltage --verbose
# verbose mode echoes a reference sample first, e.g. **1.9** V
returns **50** V
